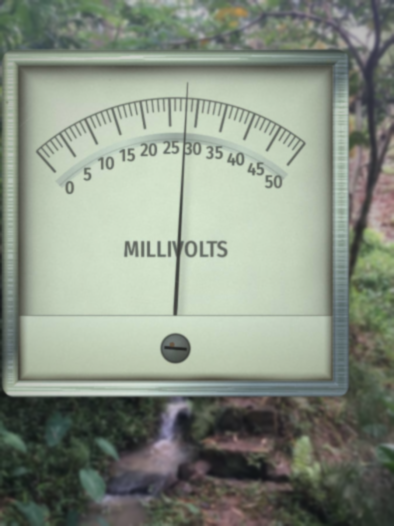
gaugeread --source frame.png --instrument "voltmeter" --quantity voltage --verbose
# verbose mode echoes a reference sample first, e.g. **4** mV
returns **28** mV
